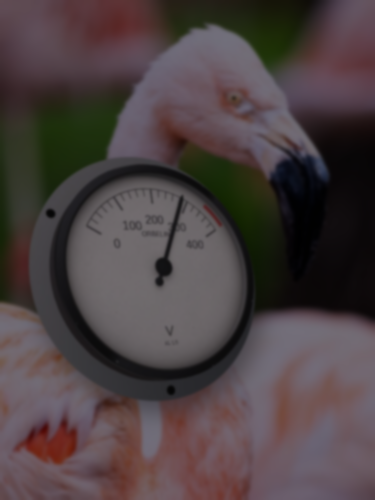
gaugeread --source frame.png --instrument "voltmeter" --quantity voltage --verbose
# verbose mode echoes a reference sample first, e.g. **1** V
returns **280** V
